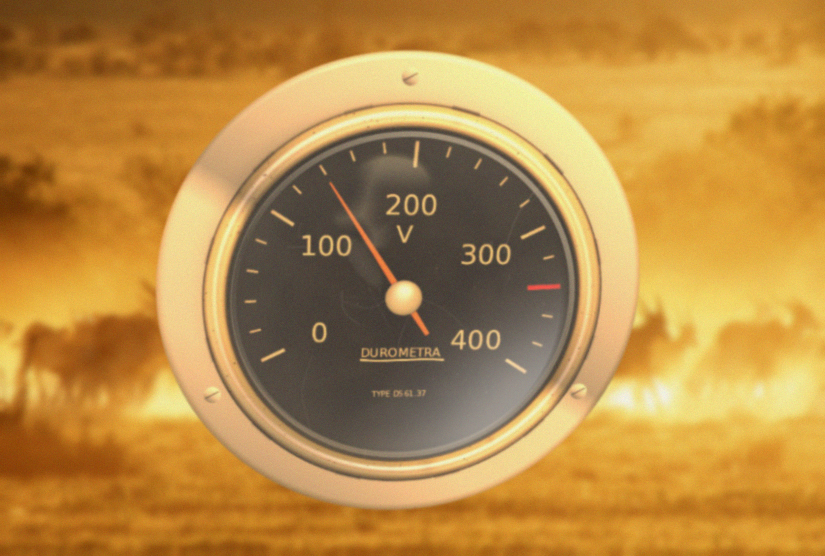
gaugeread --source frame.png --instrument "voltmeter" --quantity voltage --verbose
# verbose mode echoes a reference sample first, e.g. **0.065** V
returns **140** V
